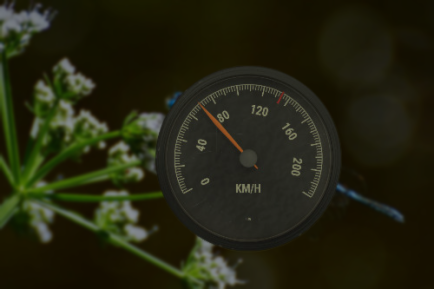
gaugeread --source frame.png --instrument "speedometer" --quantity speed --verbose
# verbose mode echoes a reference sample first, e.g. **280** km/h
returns **70** km/h
